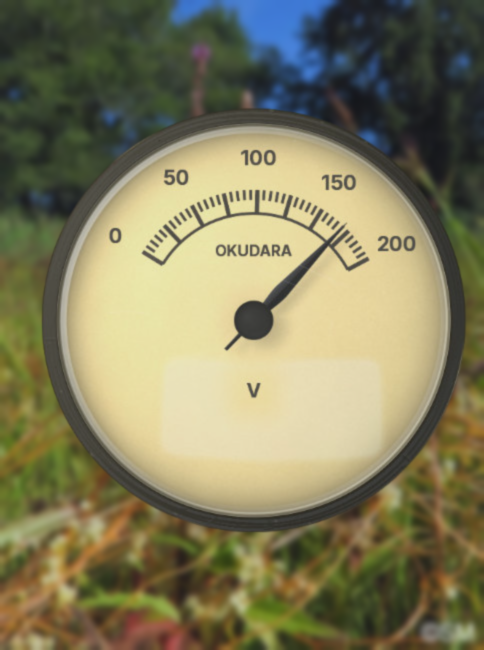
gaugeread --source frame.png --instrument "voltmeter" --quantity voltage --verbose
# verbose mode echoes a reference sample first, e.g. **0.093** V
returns **170** V
